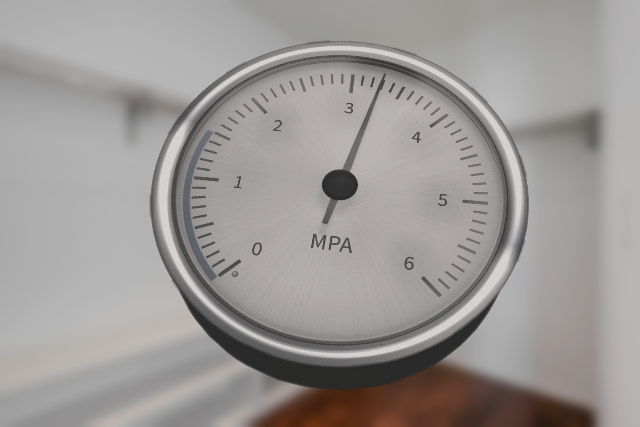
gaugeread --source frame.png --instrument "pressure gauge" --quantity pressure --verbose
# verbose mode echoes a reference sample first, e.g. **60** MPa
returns **3.3** MPa
